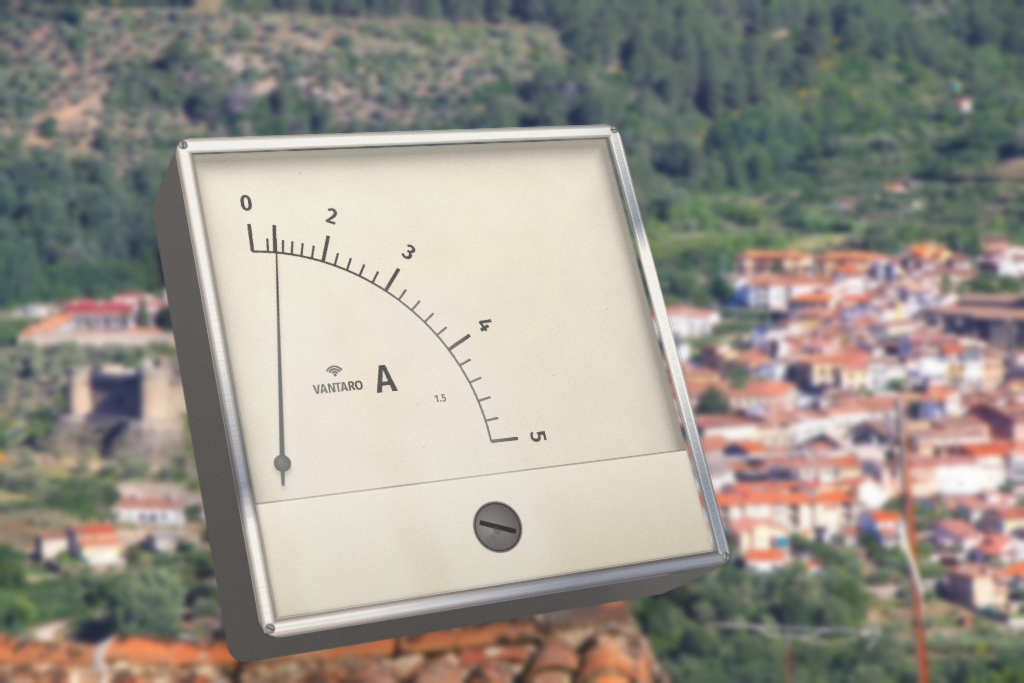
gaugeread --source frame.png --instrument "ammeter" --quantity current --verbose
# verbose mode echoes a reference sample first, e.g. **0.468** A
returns **1** A
